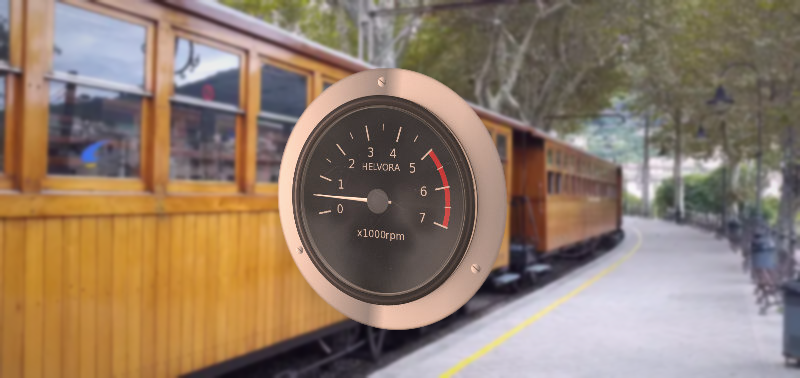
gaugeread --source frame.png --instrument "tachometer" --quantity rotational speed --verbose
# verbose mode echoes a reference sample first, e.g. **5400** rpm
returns **500** rpm
